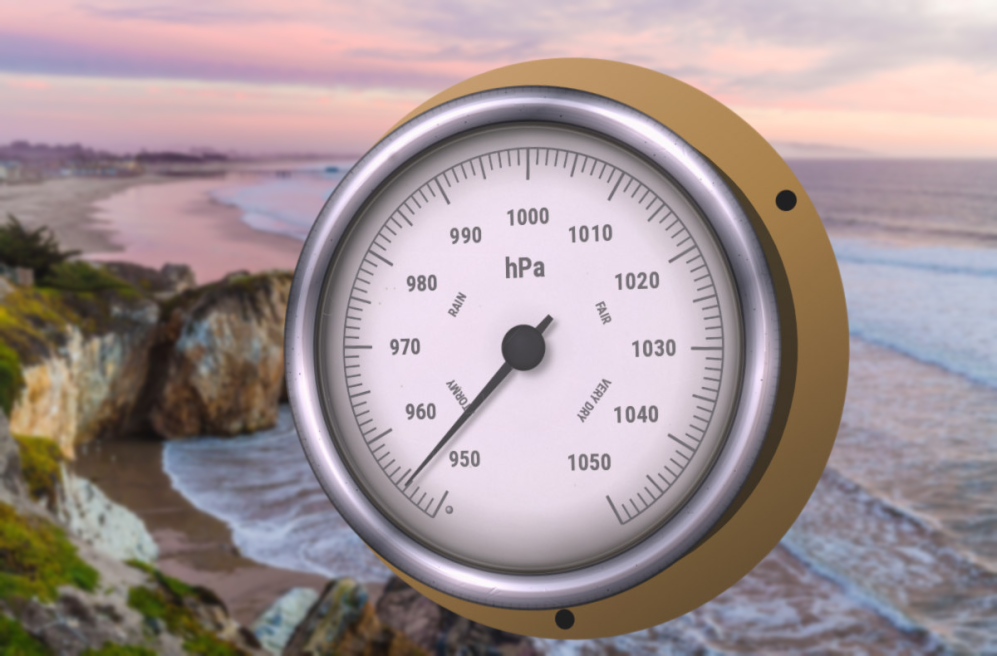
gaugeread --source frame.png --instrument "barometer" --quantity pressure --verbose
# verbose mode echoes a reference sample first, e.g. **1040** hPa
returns **954** hPa
